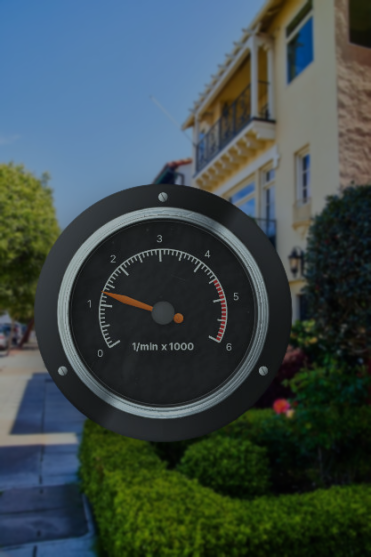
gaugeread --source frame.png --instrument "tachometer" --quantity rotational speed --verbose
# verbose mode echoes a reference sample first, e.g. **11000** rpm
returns **1300** rpm
